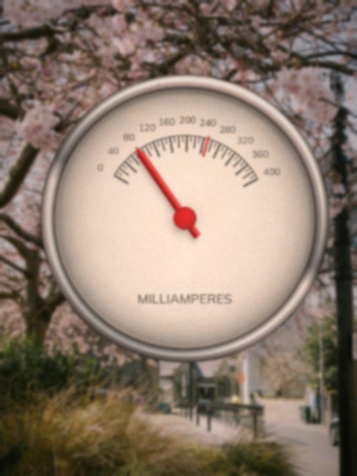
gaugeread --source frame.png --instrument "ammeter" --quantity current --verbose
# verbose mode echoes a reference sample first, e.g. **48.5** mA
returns **80** mA
